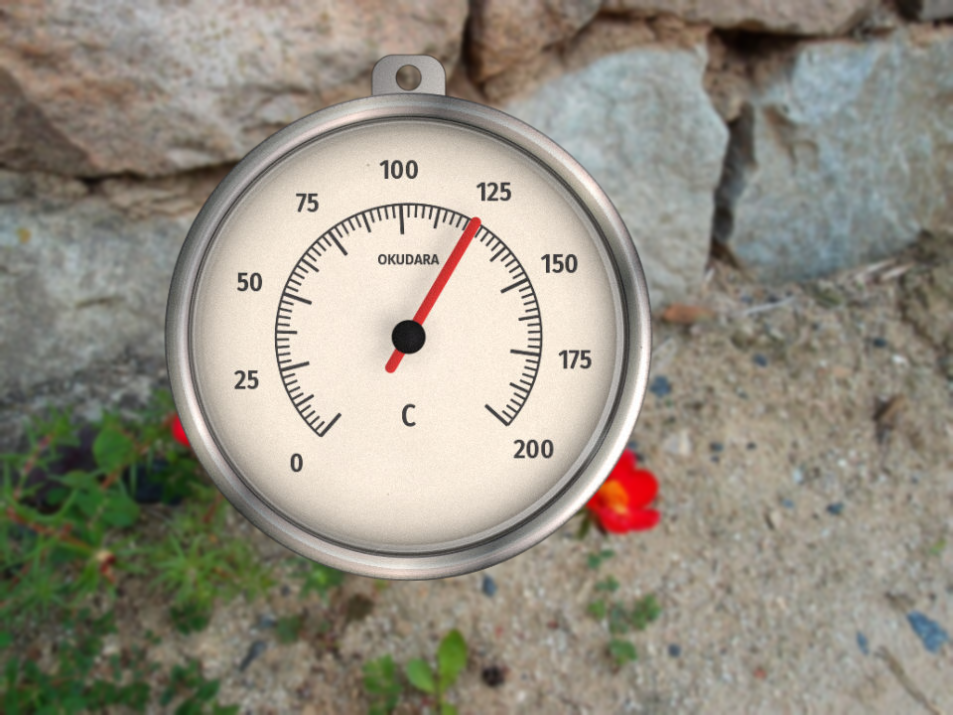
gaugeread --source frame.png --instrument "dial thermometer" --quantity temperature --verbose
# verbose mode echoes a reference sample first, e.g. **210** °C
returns **125** °C
